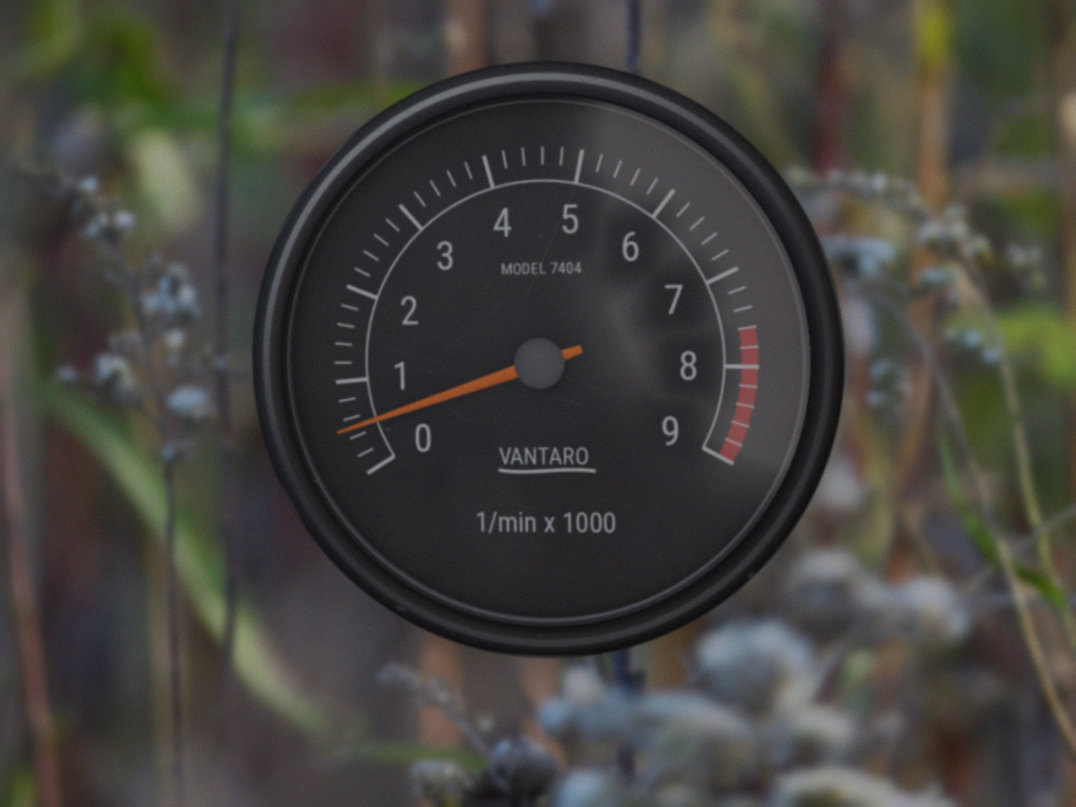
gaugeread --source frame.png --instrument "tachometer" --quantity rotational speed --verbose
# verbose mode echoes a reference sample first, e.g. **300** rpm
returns **500** rpm
